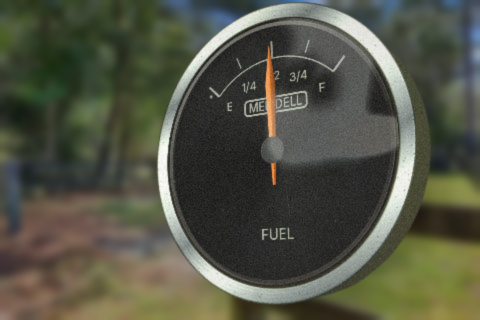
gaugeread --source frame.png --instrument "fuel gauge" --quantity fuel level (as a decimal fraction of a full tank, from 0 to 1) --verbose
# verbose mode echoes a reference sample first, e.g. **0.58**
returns **0.5**
